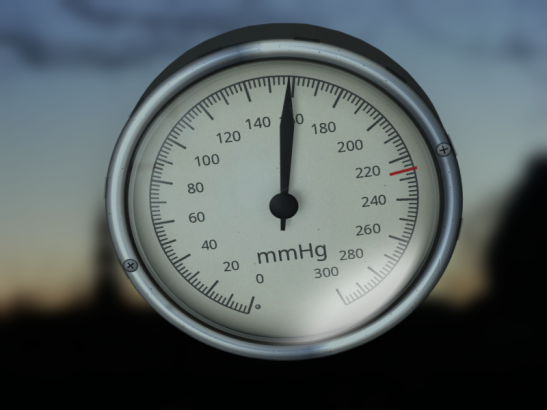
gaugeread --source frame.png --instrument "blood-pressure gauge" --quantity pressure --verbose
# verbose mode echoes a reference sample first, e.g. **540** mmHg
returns **158** mmHg
